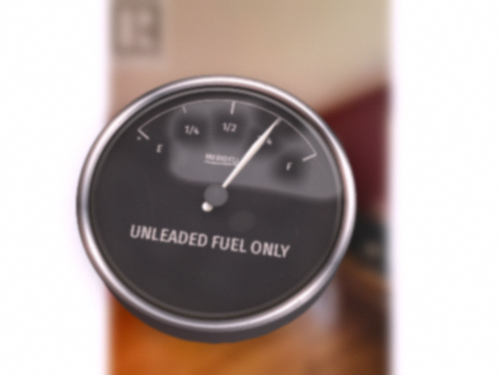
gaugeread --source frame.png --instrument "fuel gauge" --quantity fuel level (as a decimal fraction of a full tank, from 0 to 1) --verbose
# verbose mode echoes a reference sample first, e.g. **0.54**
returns **0.75**
